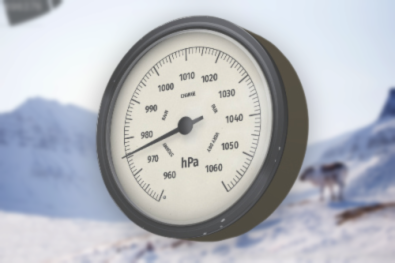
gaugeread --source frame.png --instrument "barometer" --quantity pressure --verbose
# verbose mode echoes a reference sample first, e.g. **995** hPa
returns **975** hPa
